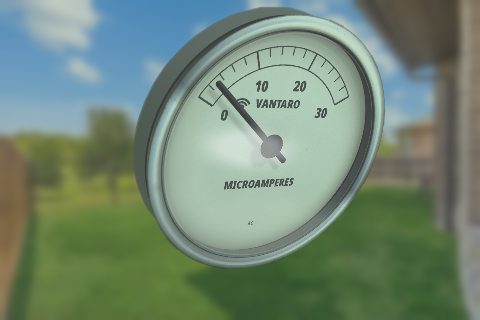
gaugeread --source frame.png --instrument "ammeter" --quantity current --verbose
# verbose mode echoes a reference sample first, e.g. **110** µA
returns **3** µA
